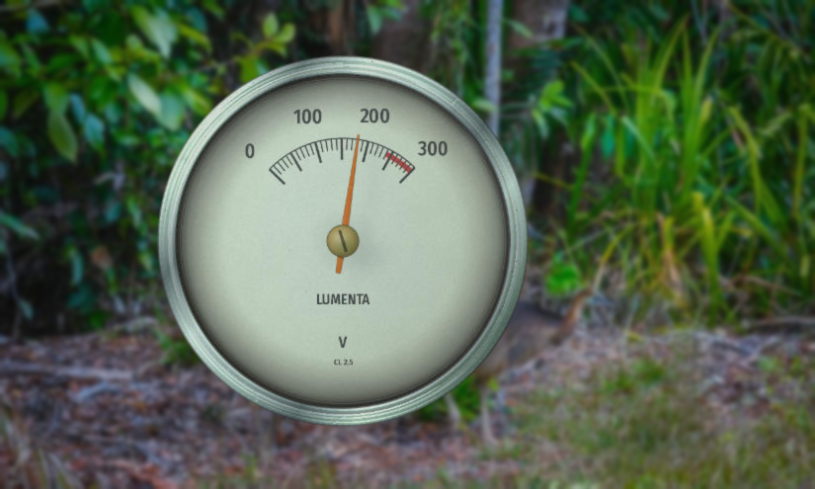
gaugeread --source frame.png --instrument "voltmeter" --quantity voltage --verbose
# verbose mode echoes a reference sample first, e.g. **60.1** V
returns **180** V
